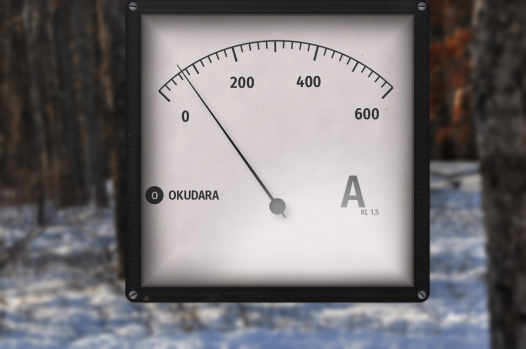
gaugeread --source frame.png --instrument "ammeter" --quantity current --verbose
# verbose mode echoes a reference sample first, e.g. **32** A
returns **70** A
